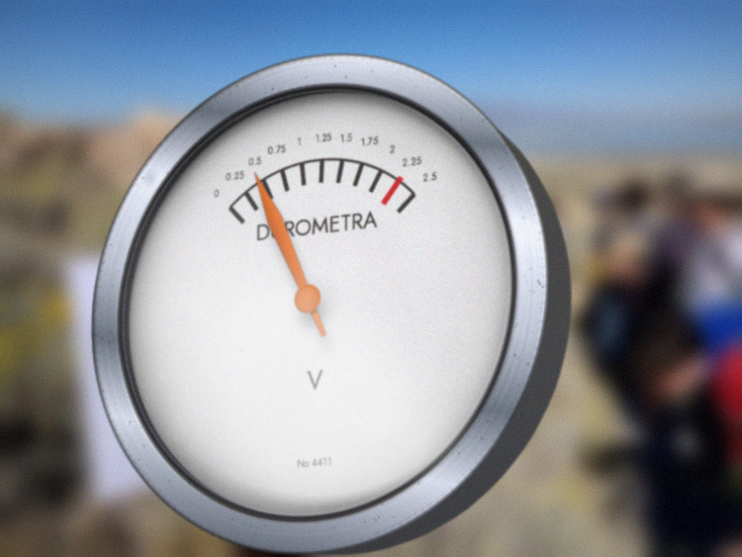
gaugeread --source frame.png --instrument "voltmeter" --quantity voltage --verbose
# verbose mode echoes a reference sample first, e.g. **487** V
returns **0.5** V
